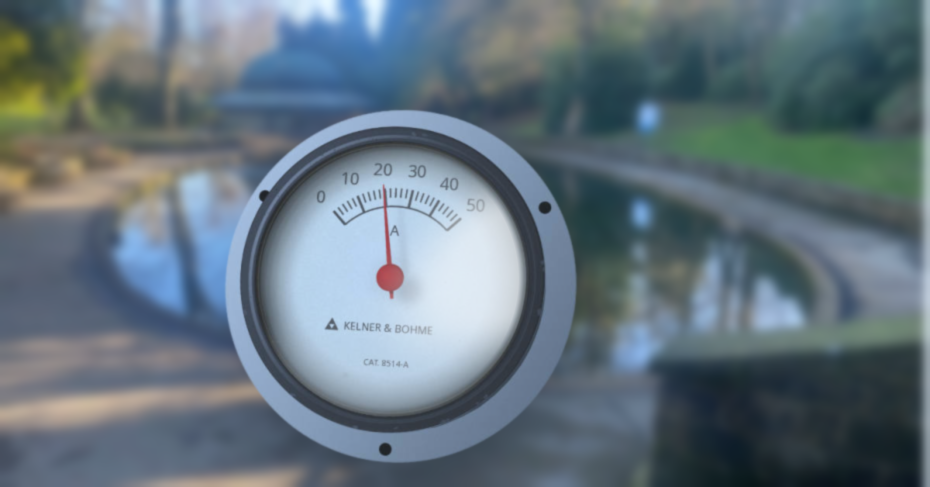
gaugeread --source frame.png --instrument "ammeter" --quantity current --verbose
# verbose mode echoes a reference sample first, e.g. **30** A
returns **20** A
